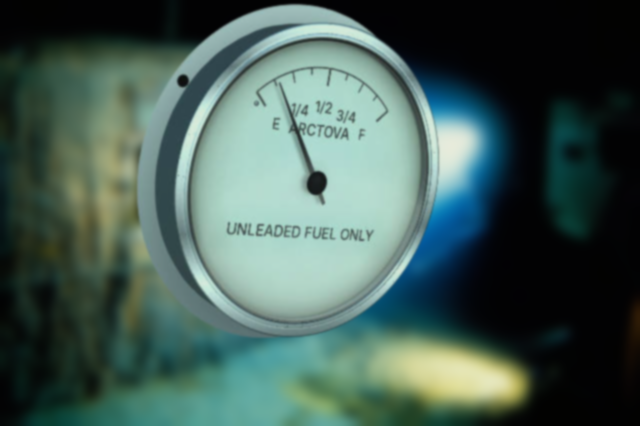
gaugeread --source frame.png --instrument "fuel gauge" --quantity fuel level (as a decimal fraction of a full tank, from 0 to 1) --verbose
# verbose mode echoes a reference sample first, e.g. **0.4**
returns **0.125**
